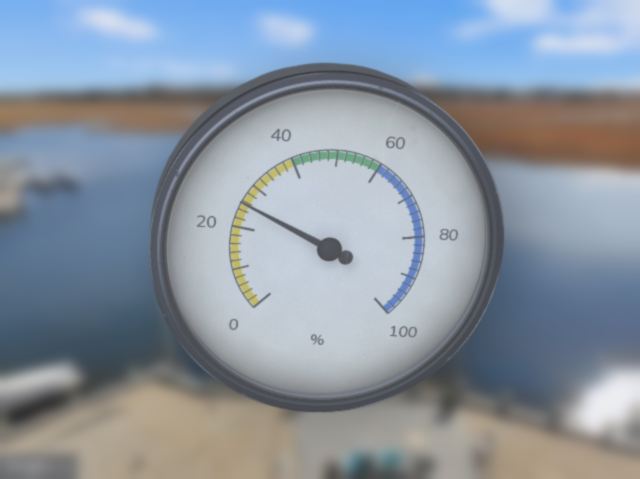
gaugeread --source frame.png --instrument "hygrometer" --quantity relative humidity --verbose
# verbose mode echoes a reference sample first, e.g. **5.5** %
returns **26** %
